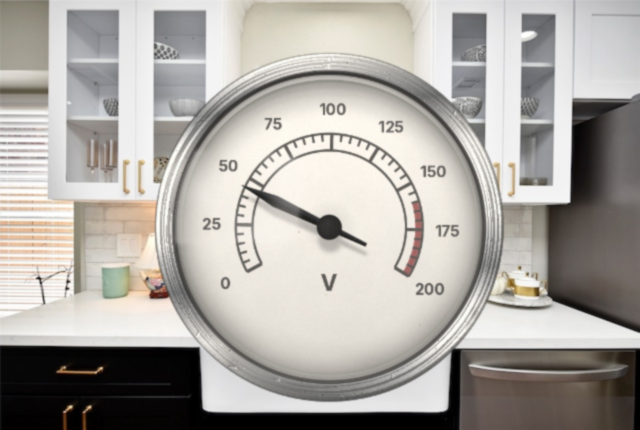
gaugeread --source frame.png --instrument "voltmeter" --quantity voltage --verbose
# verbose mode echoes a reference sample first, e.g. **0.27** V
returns **45** V
